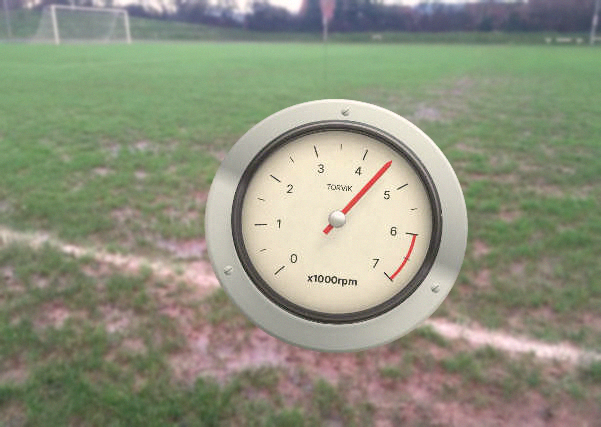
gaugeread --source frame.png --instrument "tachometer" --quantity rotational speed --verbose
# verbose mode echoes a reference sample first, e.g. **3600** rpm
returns **4500** rpm
